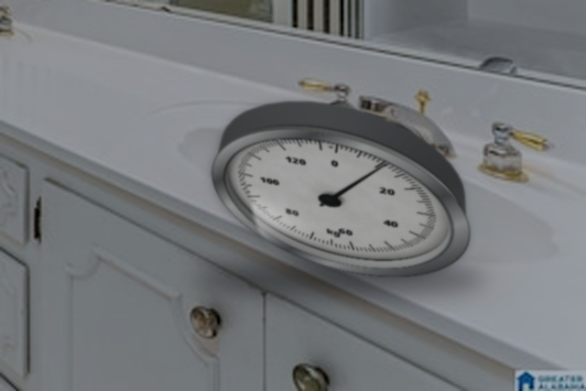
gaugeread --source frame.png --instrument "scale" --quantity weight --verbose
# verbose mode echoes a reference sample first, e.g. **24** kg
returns **10** kg
